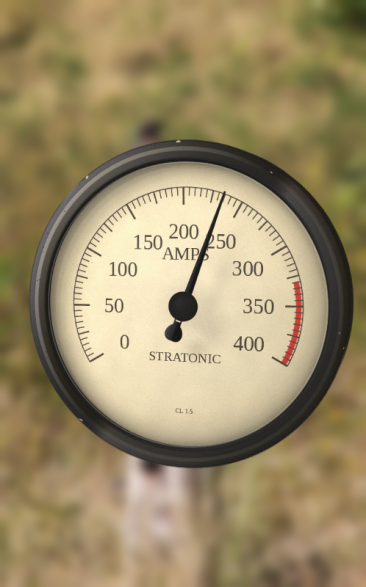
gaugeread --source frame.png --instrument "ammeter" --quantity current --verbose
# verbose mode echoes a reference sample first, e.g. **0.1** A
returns **235** A
